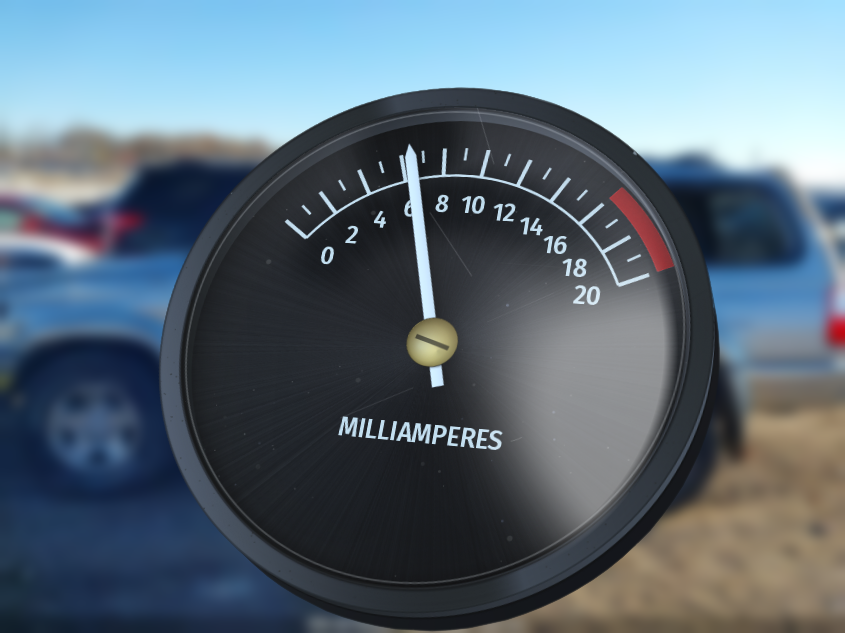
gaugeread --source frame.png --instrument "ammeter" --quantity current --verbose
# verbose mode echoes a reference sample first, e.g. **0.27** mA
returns **6.5** mA
